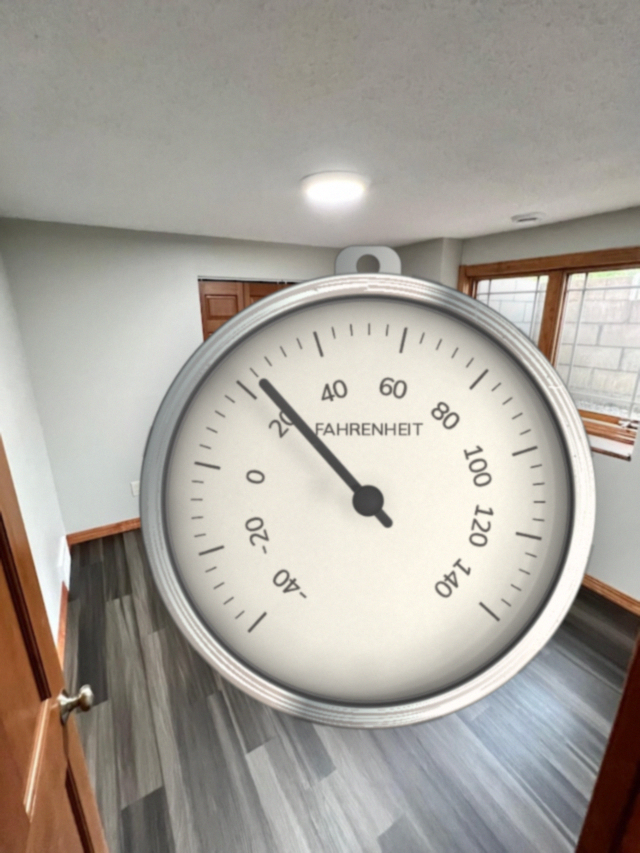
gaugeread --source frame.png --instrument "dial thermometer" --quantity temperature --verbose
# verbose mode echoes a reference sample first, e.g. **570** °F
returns **24** °F
